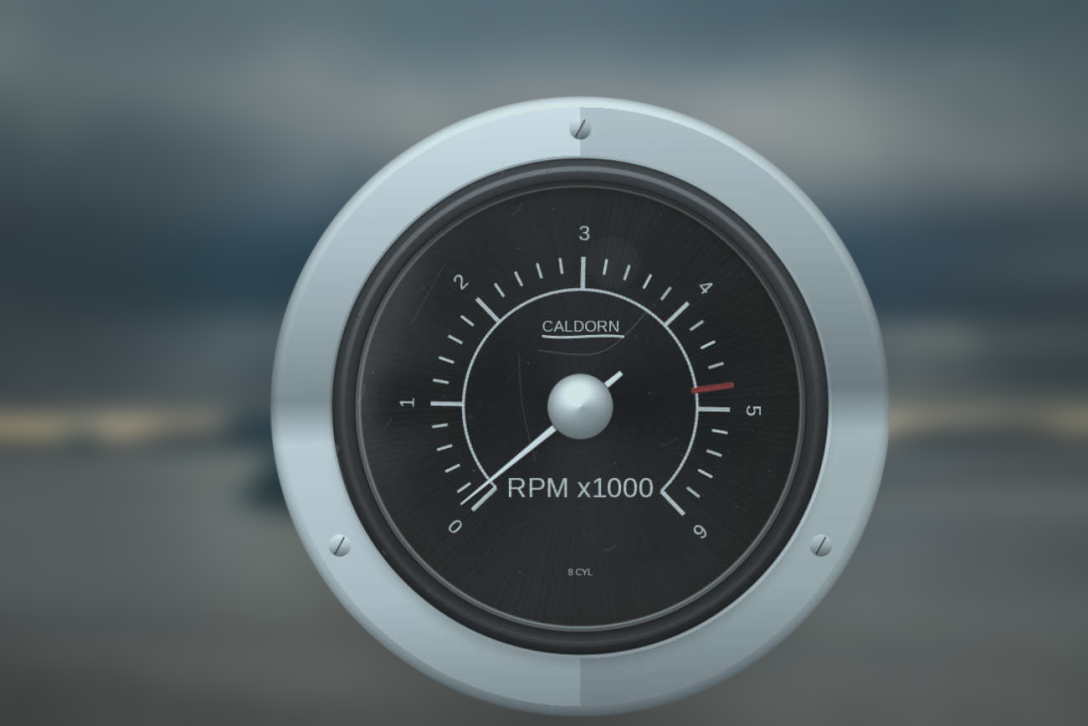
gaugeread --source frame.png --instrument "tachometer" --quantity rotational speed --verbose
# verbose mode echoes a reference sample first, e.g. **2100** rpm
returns **100** rpm
